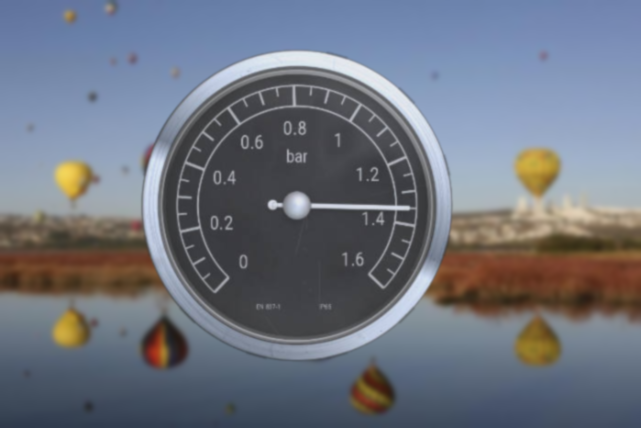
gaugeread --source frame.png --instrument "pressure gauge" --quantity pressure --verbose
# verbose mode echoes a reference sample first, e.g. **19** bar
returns **1.35** bar
